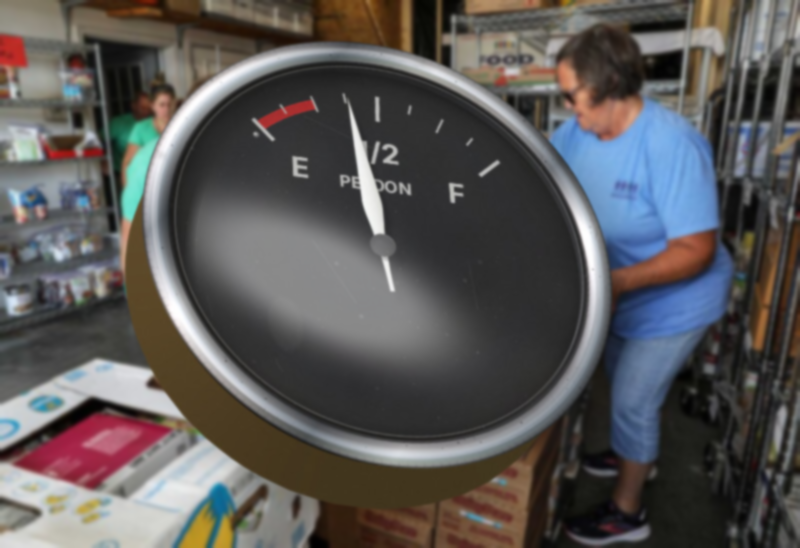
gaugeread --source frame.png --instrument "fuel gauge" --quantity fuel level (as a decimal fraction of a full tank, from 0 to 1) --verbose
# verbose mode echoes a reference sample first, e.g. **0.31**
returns **0.375**
